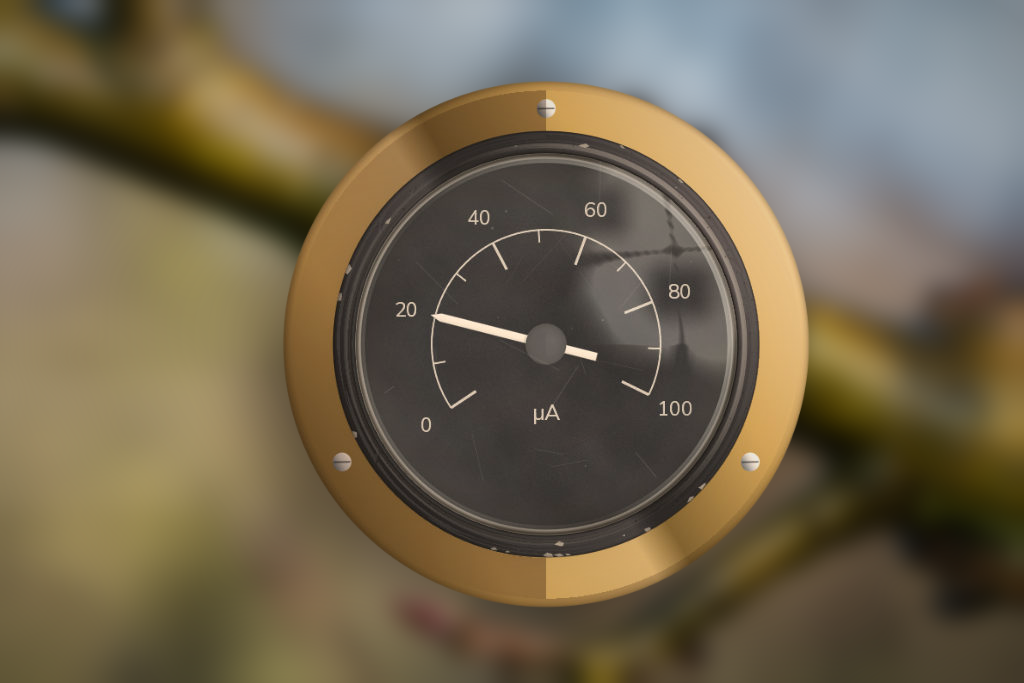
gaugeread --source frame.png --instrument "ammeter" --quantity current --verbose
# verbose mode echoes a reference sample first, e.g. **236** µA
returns **20** µA
